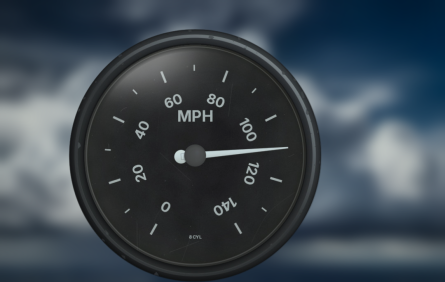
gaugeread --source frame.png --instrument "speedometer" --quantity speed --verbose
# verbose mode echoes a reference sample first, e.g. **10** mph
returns **110** mph
